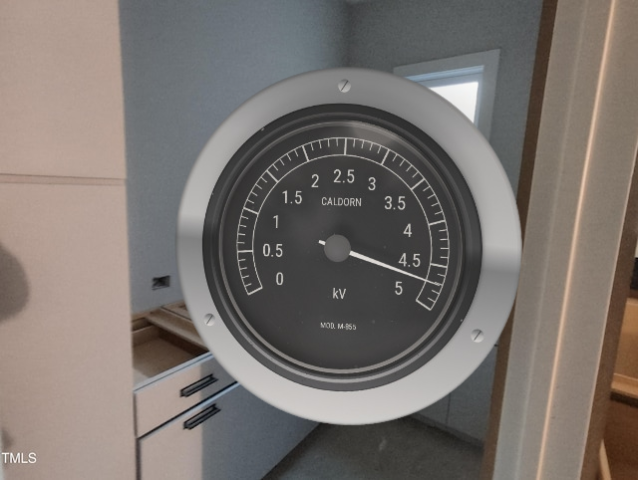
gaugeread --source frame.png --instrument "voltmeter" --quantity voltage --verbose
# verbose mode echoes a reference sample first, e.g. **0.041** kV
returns **4.7** kV
